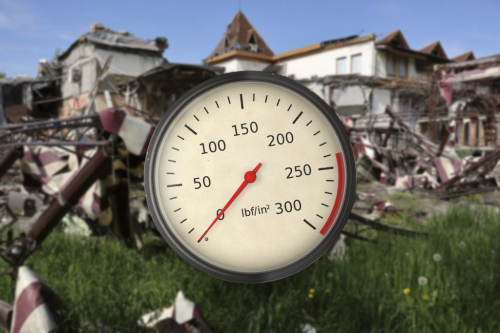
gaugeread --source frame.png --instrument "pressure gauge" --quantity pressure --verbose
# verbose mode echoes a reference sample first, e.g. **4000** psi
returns **0** psi
